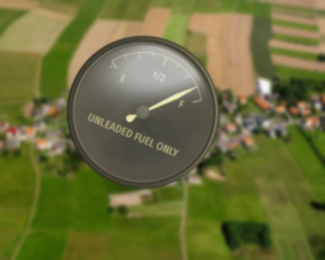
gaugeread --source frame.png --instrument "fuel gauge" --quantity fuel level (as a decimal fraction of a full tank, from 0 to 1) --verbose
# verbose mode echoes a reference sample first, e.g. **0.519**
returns **0.875**
